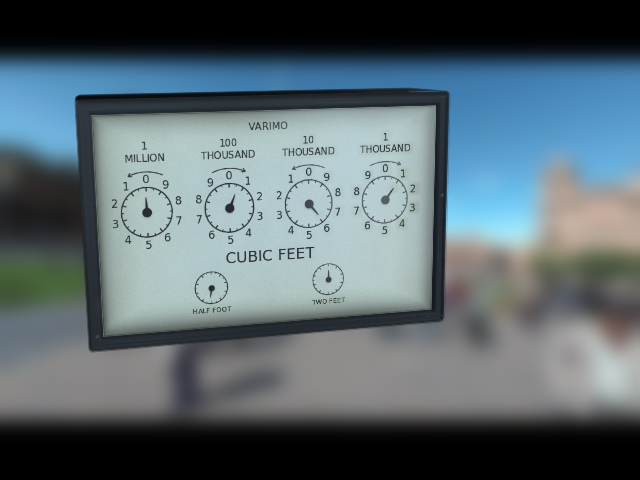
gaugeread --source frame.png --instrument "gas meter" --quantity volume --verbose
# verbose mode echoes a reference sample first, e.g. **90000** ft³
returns **6100** ft³
